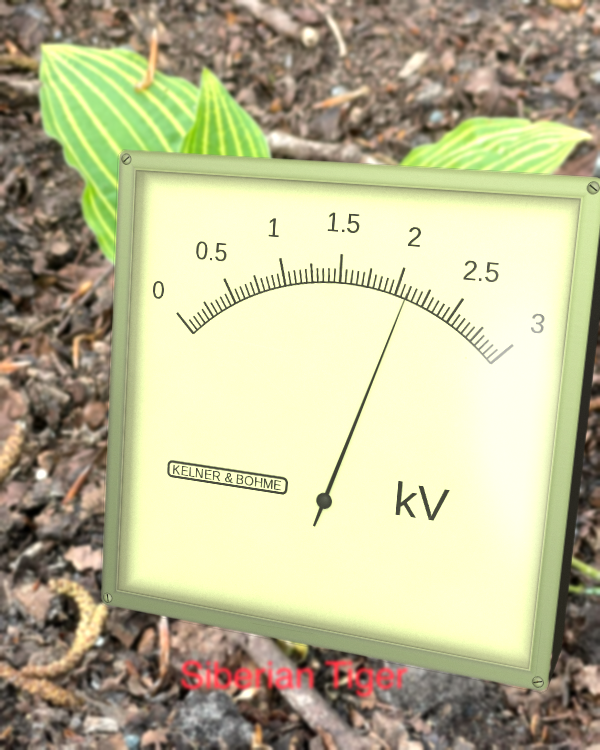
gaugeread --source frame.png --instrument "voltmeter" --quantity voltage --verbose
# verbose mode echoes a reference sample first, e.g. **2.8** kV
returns **2.1** kV
